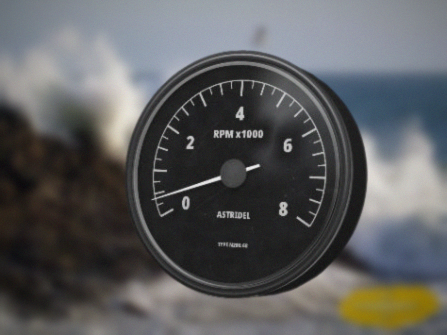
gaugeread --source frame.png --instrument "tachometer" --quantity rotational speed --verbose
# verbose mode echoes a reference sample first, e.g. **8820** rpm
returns **375** rpm
